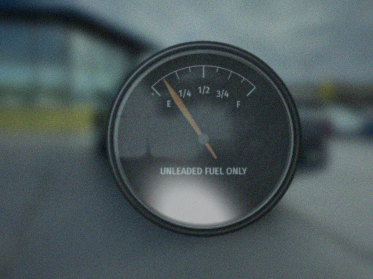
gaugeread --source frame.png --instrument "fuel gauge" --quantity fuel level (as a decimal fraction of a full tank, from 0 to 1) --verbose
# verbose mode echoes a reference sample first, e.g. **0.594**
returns **0.125**
